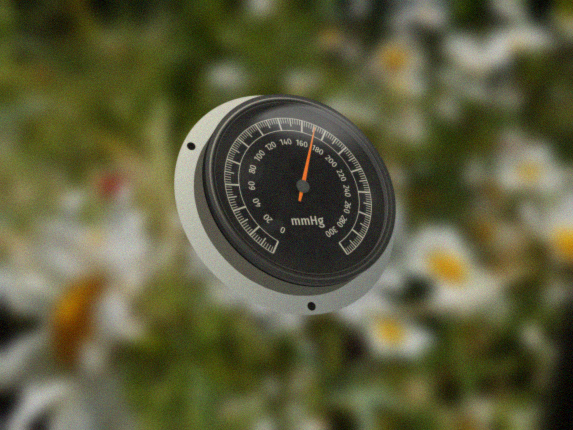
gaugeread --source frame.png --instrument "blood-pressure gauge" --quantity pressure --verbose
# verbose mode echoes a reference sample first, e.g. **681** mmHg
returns **170** mmHg
